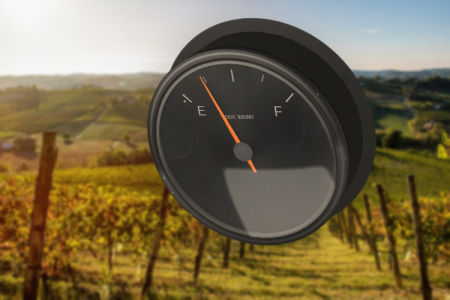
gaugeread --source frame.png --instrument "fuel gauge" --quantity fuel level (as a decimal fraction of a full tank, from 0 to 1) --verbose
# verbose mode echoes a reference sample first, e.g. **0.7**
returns **0.25**
